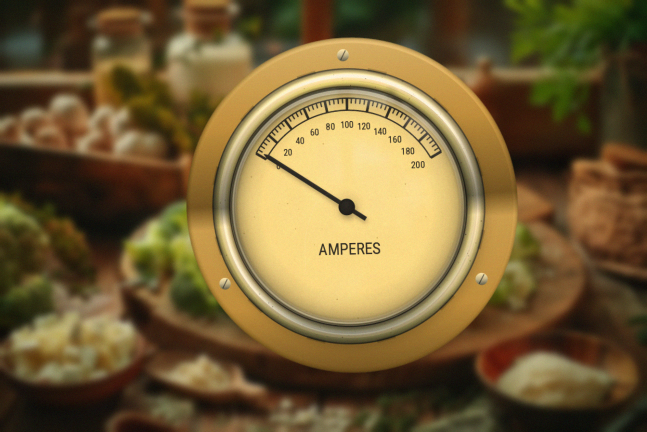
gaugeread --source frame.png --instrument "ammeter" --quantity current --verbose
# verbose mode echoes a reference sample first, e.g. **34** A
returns **4** A
